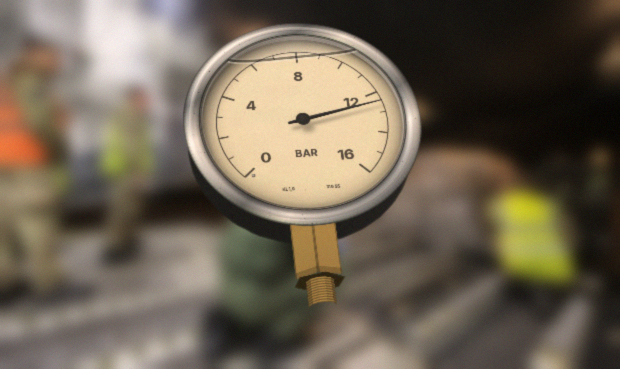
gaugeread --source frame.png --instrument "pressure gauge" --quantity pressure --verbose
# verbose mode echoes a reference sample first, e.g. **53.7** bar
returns **12.5** bar
